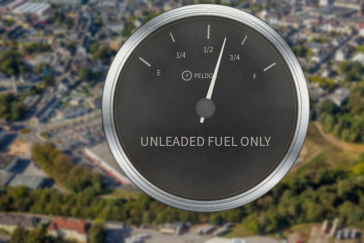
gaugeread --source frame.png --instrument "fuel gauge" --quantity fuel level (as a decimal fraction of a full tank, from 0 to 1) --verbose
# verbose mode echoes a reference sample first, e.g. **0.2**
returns **0.625**
